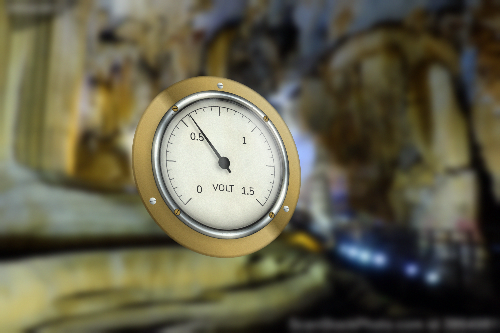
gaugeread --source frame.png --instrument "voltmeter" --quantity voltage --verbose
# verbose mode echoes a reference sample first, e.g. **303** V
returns **0.55** V
